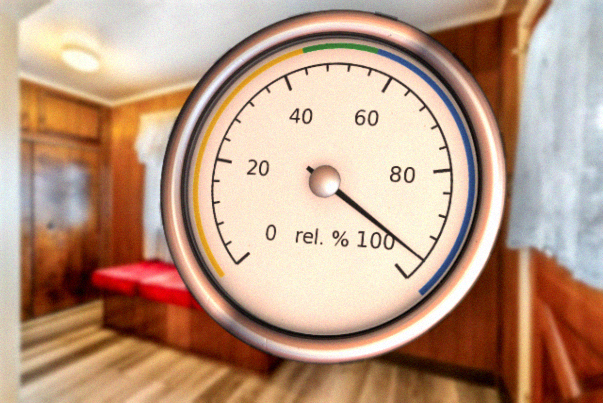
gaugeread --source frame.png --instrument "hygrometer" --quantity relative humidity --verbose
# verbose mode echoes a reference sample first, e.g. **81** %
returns **96** %
